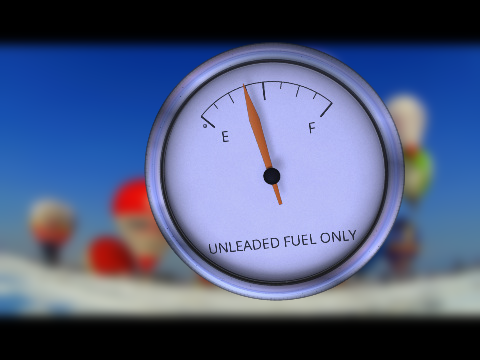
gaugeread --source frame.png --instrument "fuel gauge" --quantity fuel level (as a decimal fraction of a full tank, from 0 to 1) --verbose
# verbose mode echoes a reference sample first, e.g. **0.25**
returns **0.375**
